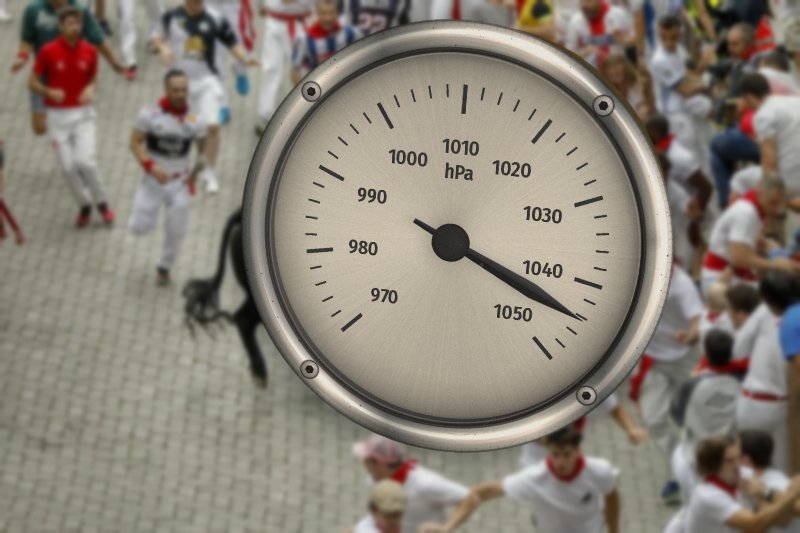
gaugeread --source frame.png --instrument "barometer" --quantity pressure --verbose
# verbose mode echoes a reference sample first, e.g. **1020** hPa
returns **1044** hPa
